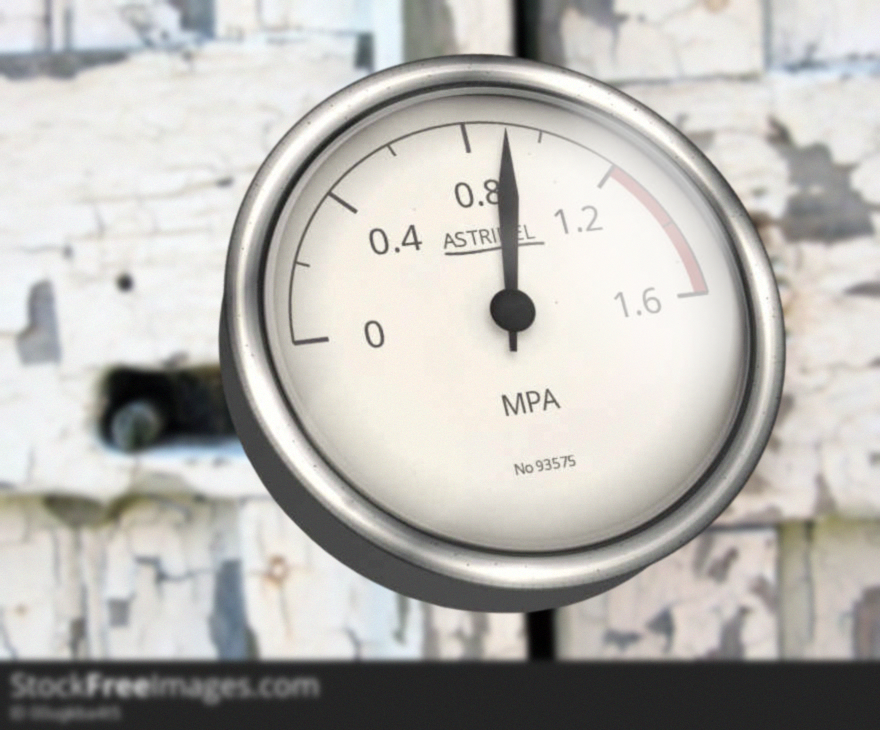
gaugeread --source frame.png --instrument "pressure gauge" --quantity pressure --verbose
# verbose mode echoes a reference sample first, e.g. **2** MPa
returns **0.9** MPa
